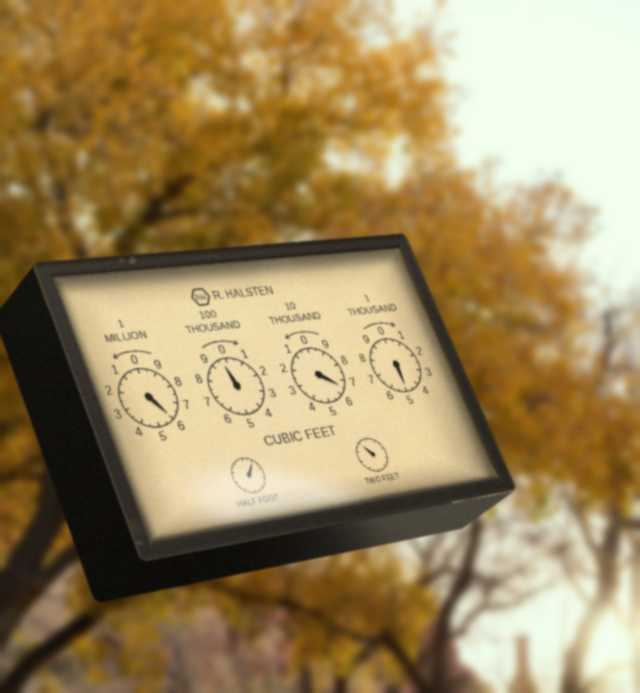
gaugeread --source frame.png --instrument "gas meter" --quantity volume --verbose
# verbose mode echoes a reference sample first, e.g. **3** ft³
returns **596500** ft³
